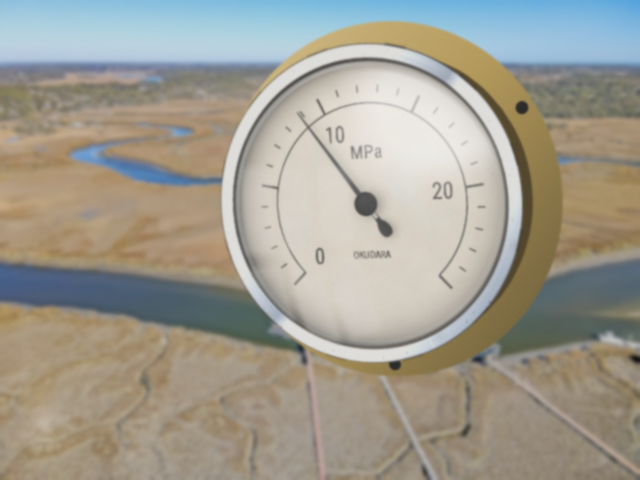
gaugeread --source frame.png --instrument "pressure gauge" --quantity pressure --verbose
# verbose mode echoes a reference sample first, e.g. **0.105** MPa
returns **9** MPa
